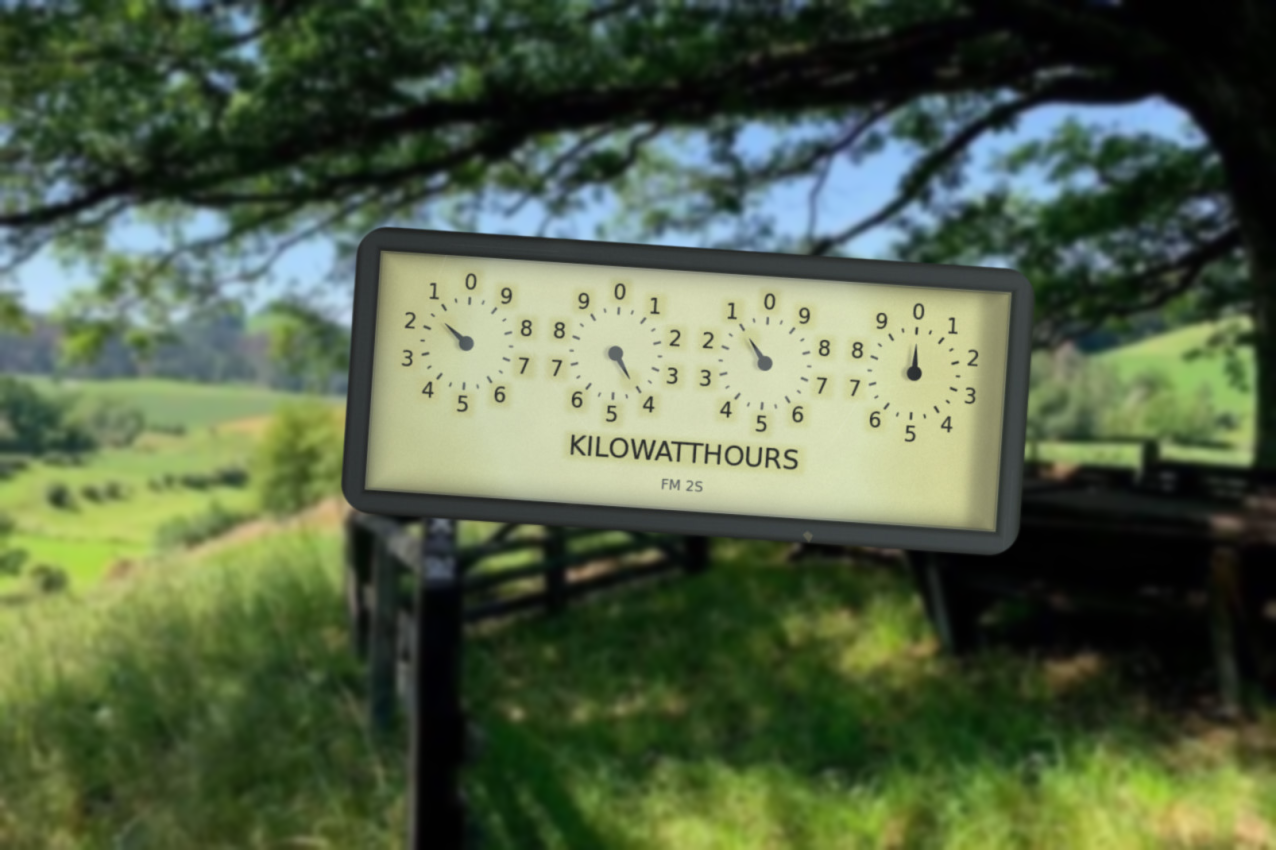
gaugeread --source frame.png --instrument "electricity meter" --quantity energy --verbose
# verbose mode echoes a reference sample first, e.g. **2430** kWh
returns **1410** kWh
